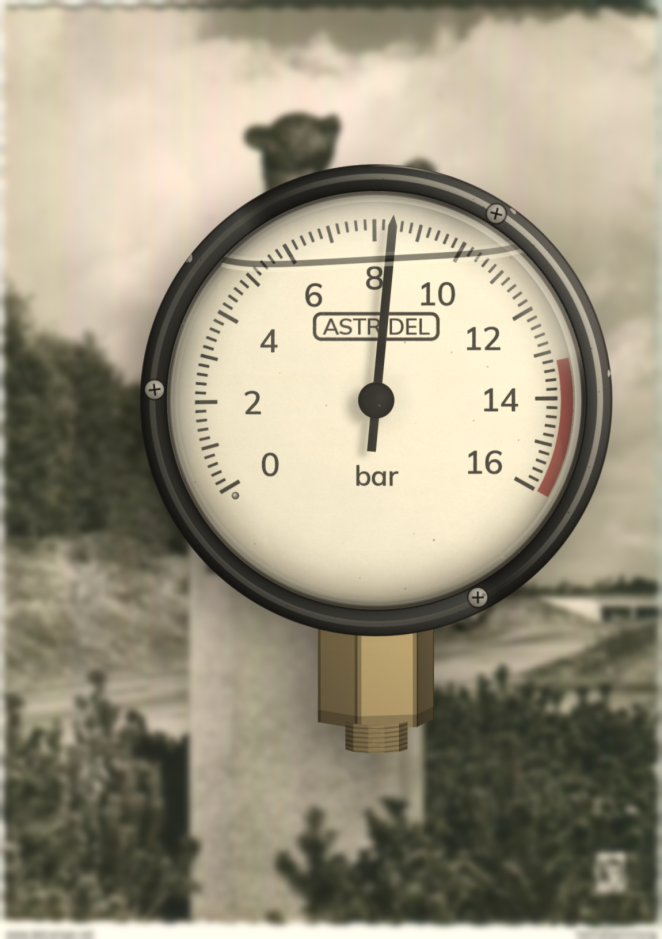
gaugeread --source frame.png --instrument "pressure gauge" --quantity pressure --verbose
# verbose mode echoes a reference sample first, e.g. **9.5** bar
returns **8.4** bar
